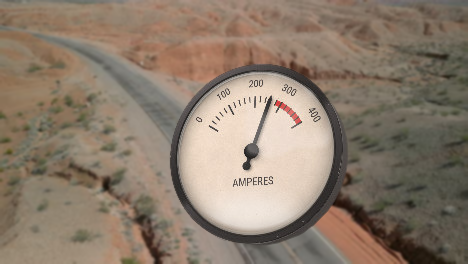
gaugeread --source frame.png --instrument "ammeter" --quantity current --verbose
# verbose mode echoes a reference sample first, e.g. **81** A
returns **260** A
